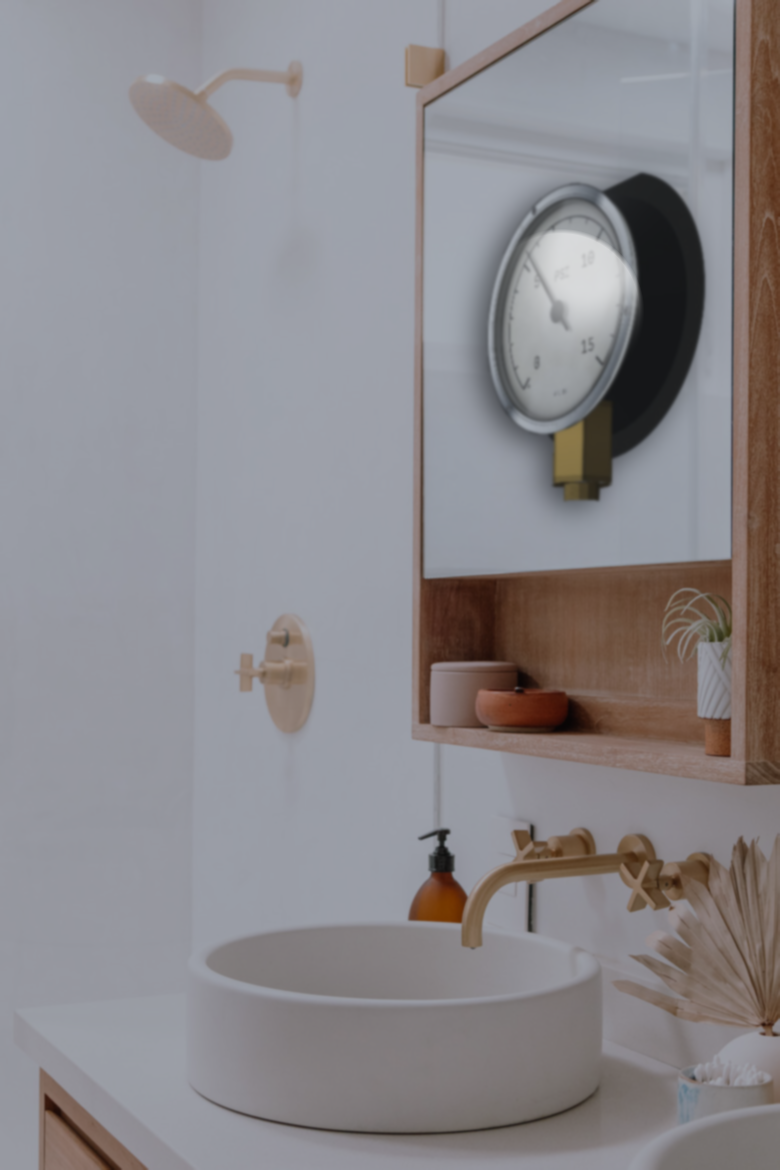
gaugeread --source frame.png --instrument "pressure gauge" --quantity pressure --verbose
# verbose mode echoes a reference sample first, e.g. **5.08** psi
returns **5.5** psi
